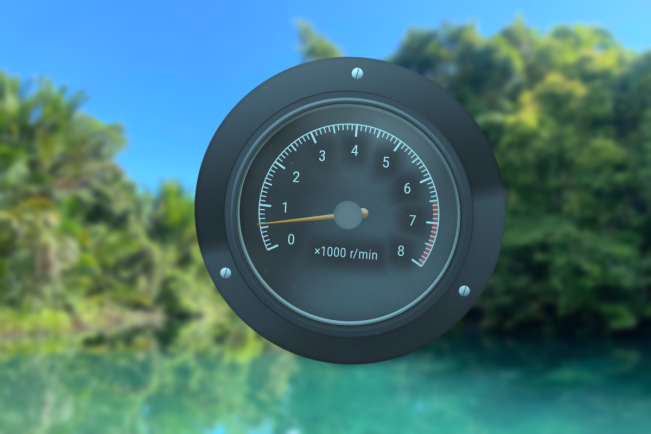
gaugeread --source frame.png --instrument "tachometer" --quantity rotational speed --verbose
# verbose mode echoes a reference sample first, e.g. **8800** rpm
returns **600** rpm
